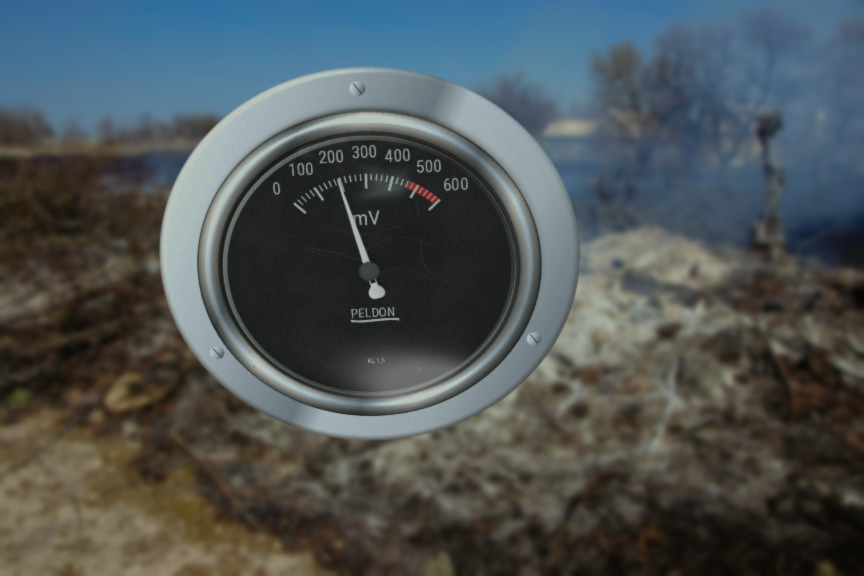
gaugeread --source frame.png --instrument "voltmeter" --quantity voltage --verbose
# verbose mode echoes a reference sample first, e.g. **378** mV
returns **200** mV
